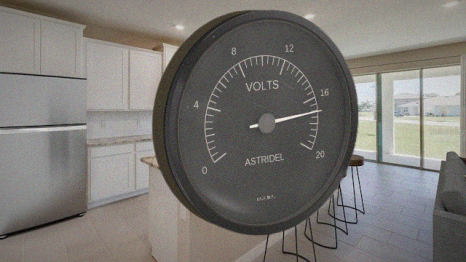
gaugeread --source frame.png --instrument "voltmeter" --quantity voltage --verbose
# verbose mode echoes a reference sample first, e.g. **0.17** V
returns **17** V
